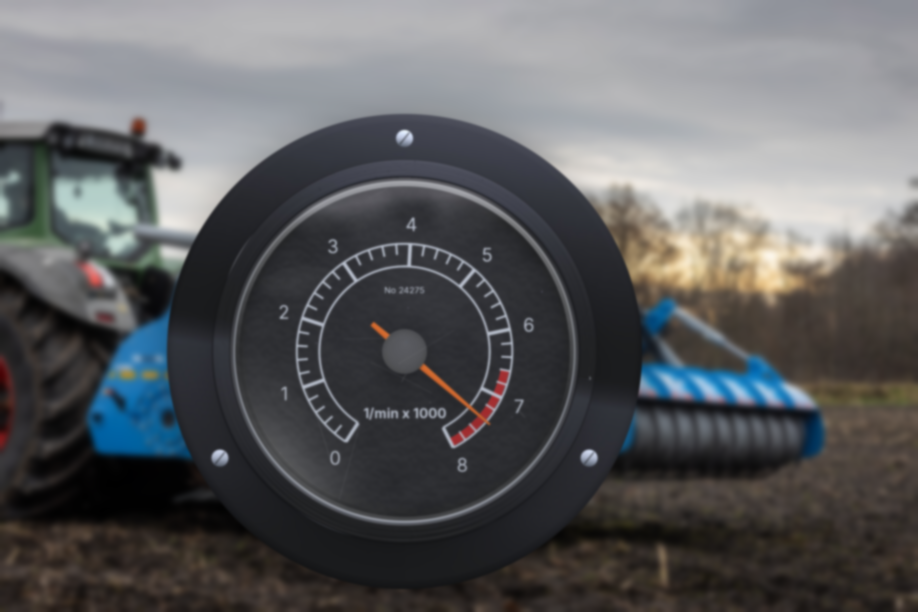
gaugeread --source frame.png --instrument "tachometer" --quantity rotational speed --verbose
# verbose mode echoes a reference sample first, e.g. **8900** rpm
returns **7400** rpm
